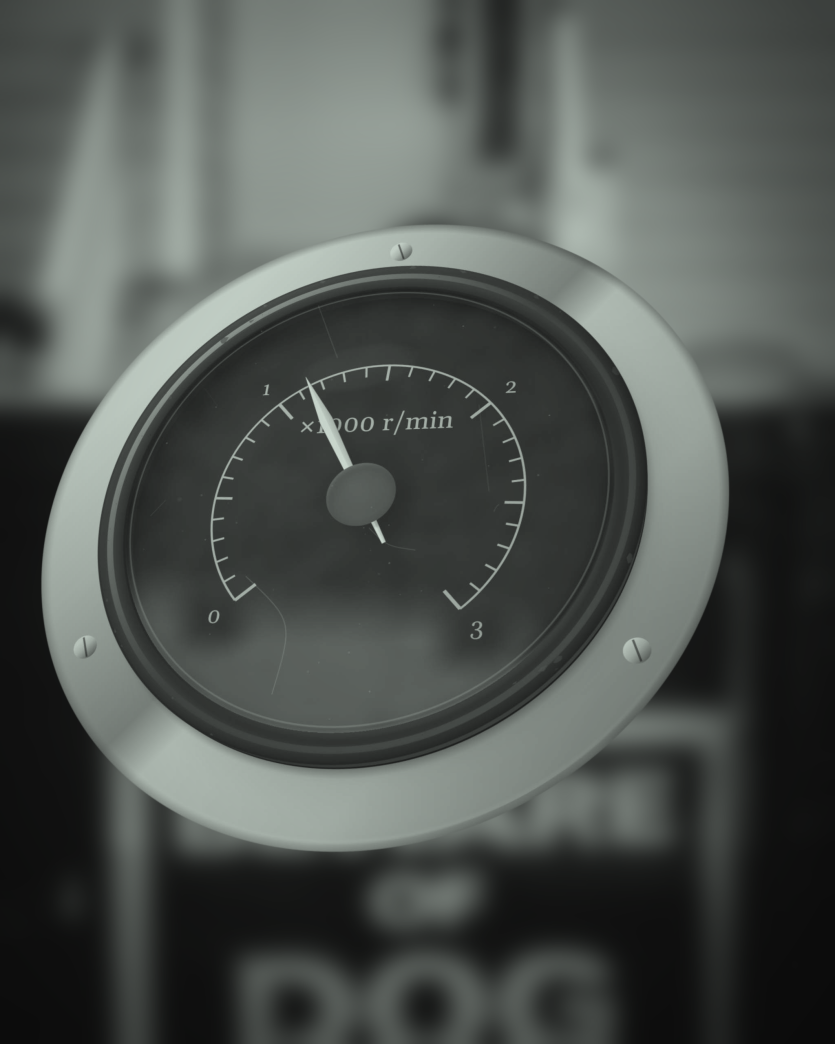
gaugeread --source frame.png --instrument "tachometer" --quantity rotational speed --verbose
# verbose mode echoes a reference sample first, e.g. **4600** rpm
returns **1150** rpm
